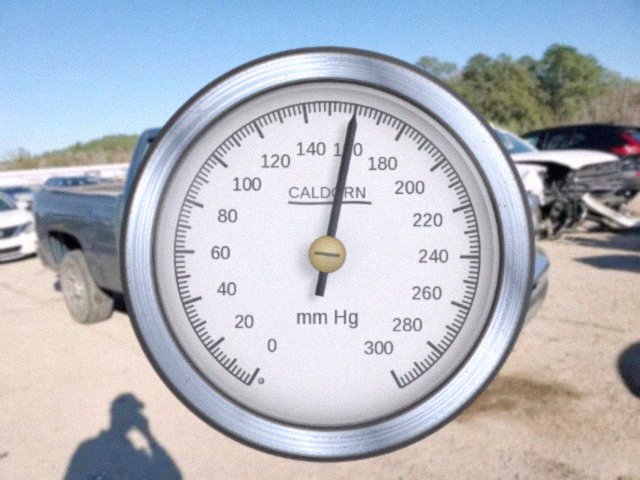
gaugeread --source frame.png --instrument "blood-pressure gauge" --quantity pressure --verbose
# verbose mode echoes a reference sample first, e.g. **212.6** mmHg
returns **160** mmHg
